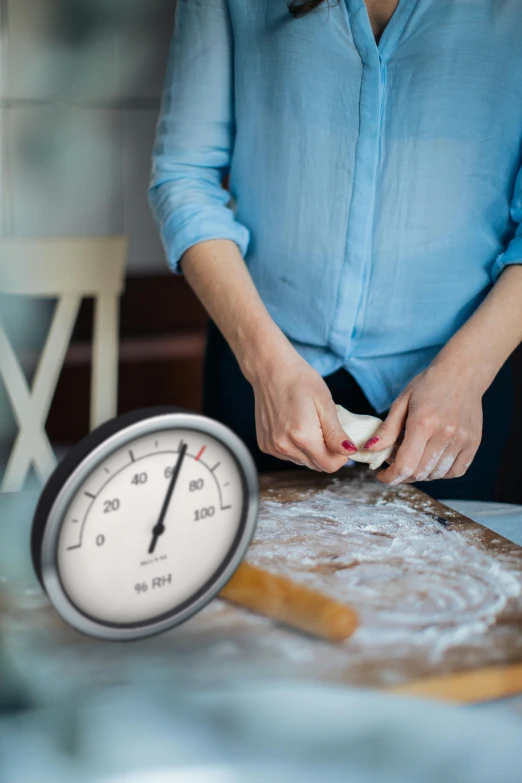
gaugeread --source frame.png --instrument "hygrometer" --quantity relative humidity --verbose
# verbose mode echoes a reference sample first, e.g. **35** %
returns **60** %
